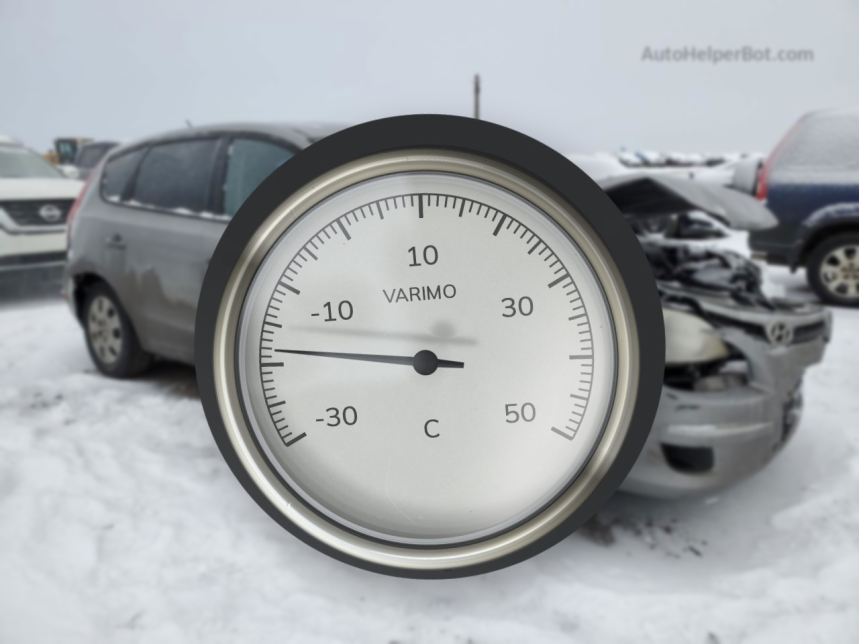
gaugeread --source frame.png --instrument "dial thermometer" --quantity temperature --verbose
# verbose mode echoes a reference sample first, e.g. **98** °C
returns **-18** °C
